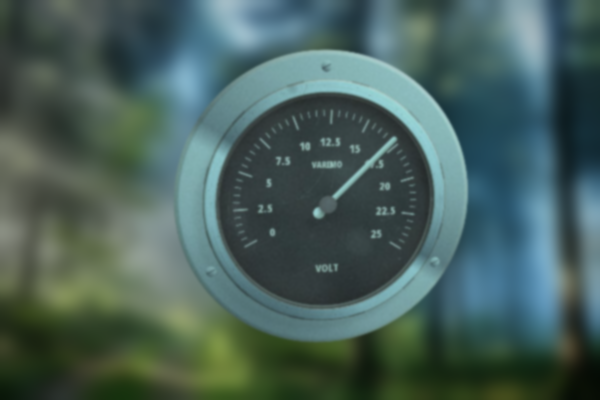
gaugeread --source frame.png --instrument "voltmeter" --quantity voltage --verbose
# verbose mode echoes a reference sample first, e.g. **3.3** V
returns **17** V
